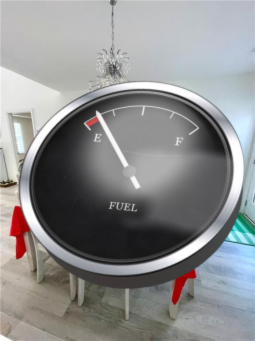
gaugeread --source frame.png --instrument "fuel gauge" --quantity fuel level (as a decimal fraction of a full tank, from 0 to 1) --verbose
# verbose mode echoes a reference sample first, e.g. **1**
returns **0.125**
